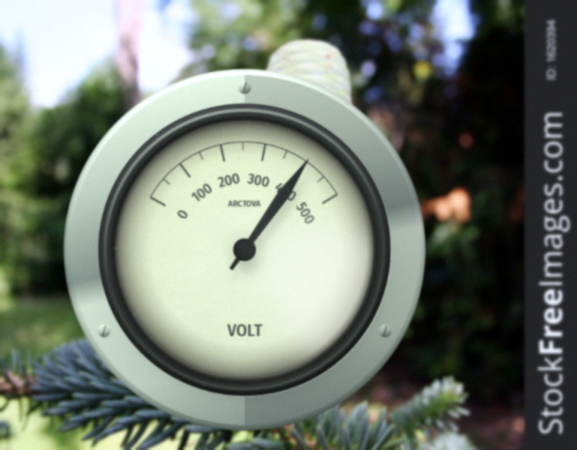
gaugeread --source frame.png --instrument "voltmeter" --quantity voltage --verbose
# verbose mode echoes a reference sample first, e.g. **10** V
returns **400** V
